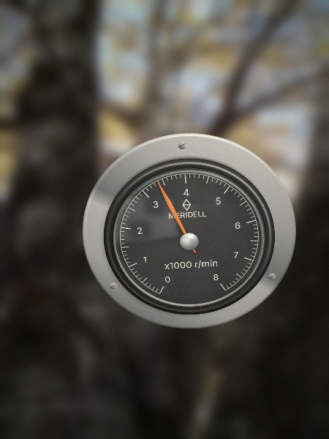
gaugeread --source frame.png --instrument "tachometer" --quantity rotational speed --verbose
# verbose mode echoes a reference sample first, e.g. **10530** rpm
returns **3400** rpm
